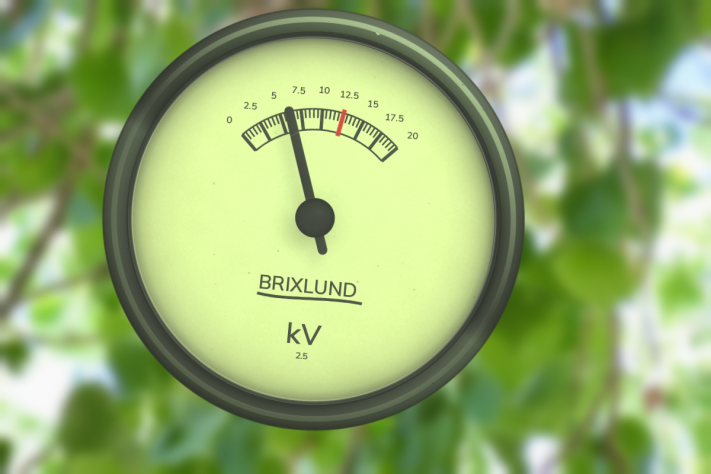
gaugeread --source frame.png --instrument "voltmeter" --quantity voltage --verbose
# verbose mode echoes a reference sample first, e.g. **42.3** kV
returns **6** kV
